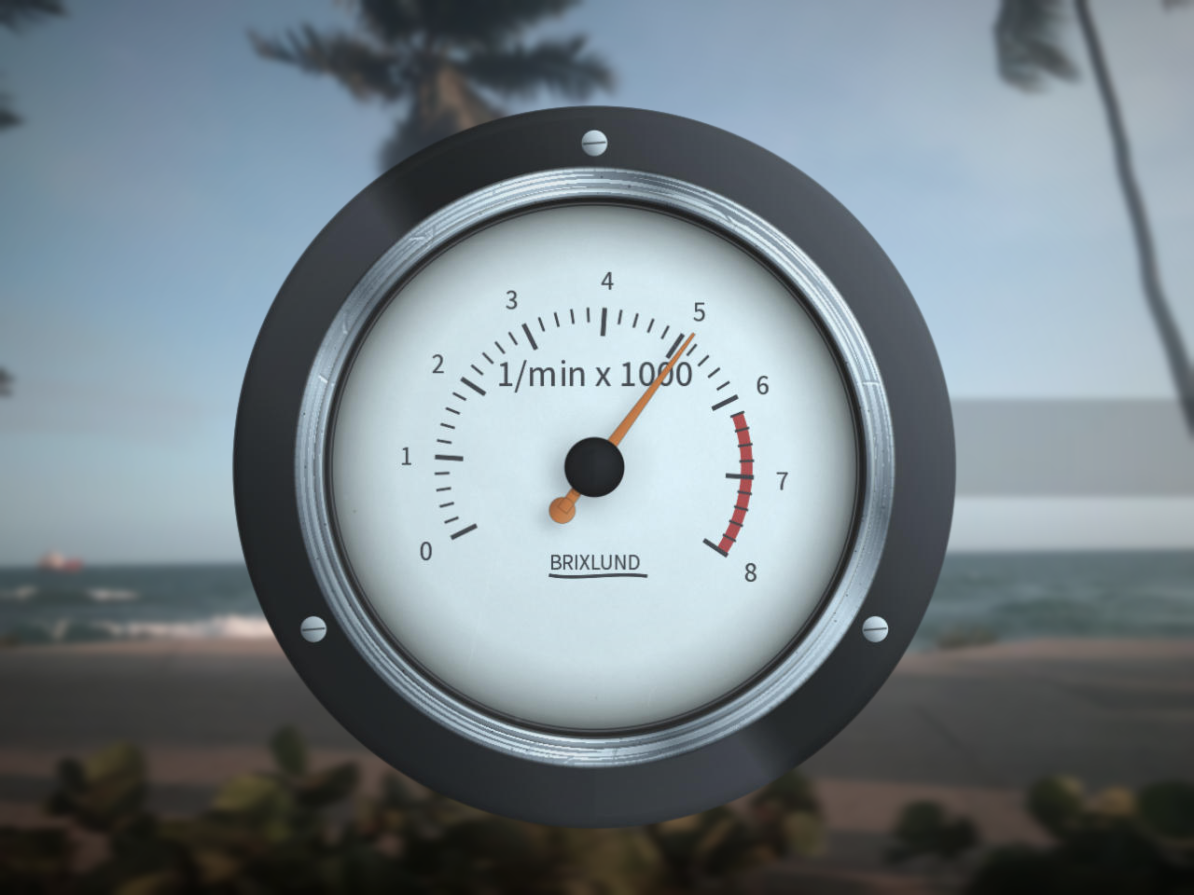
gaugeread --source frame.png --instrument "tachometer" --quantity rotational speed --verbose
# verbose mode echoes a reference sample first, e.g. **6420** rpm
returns **5100** rpm
